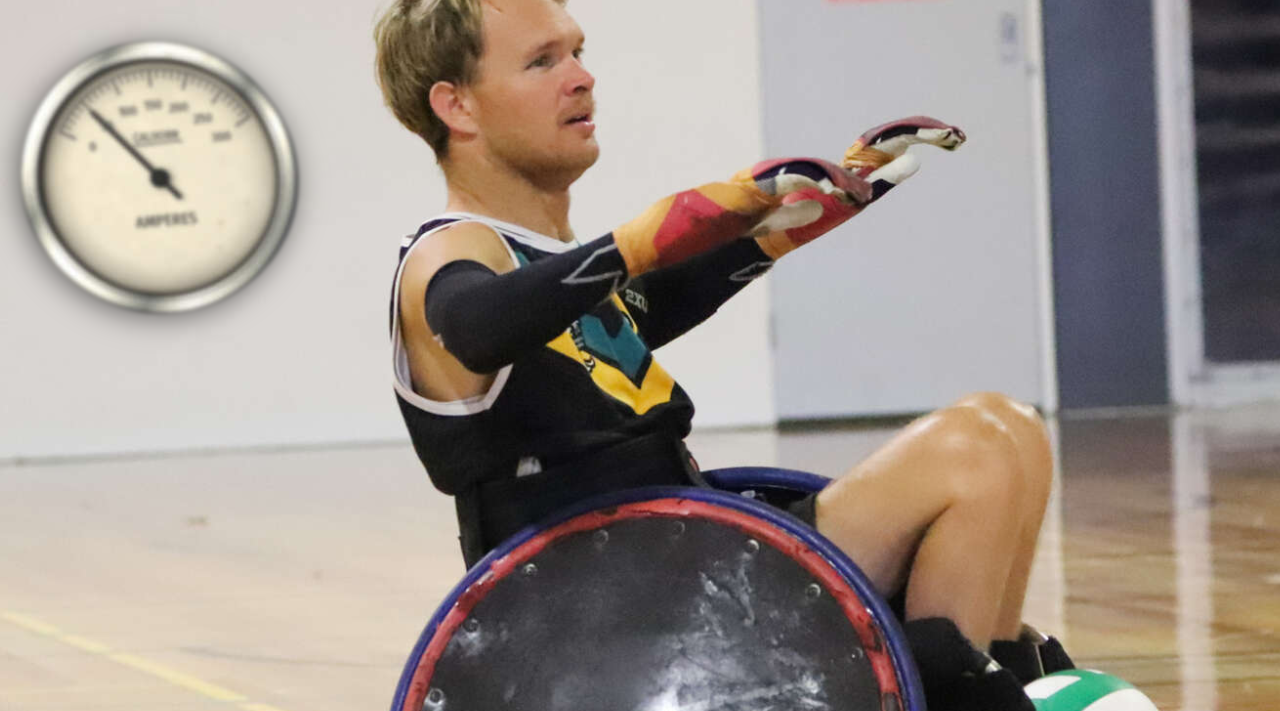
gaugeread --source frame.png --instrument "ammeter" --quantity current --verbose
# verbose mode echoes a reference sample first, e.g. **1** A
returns **50** A
